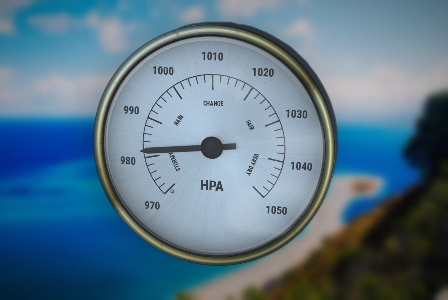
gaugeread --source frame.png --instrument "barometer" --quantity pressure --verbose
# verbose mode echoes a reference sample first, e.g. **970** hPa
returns **982** hPa
